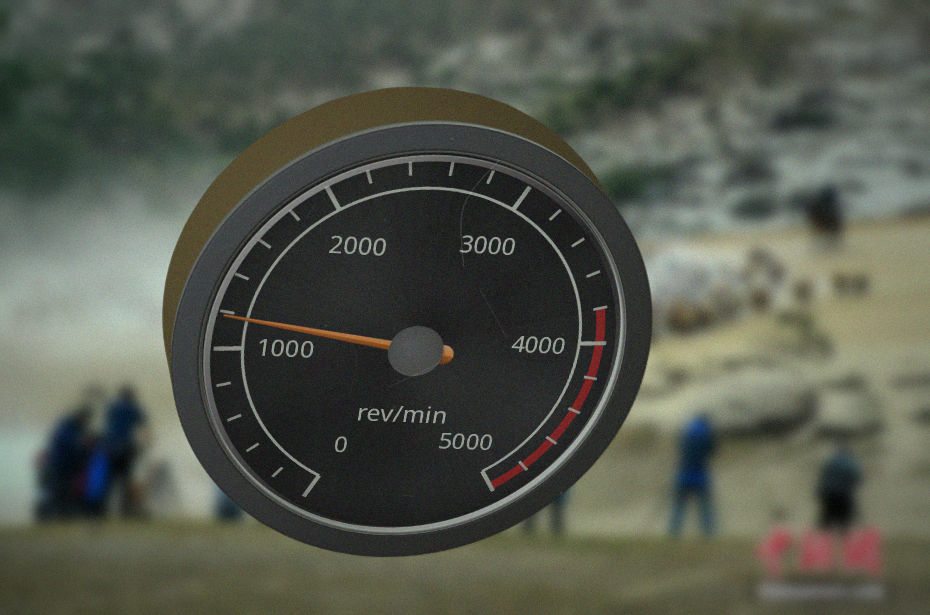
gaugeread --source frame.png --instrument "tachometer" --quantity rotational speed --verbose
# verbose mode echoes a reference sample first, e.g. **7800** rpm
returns **1200** rpm
